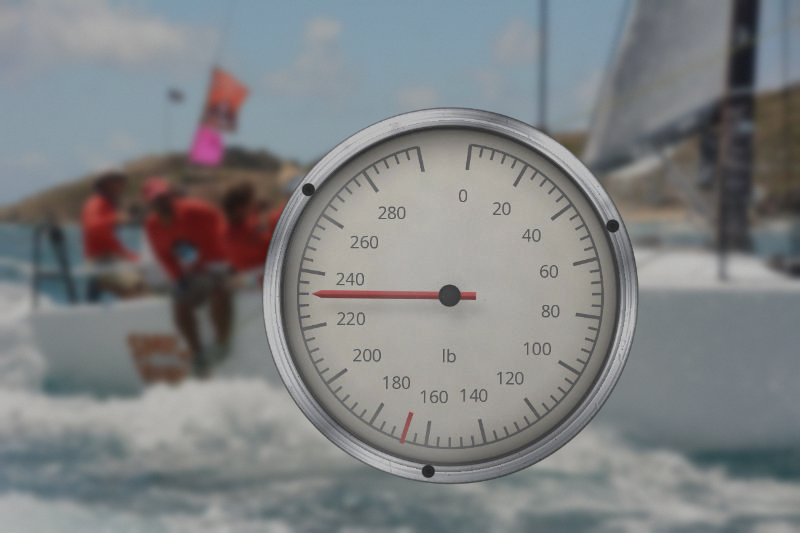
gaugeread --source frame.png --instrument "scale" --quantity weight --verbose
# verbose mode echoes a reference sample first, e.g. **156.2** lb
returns **232** lb
